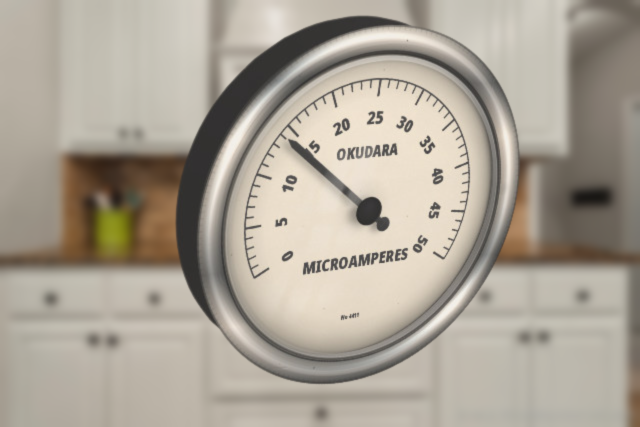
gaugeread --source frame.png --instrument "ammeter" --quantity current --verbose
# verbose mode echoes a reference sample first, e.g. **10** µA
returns **14** µA
